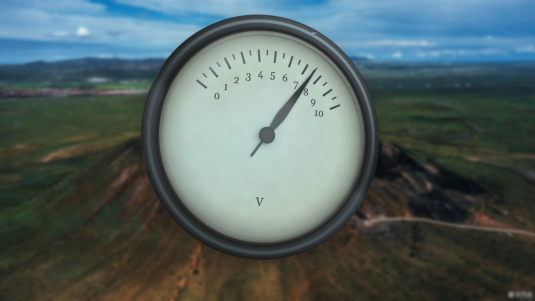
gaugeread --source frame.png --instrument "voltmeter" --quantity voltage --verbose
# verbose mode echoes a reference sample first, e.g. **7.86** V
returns **7.5** V
